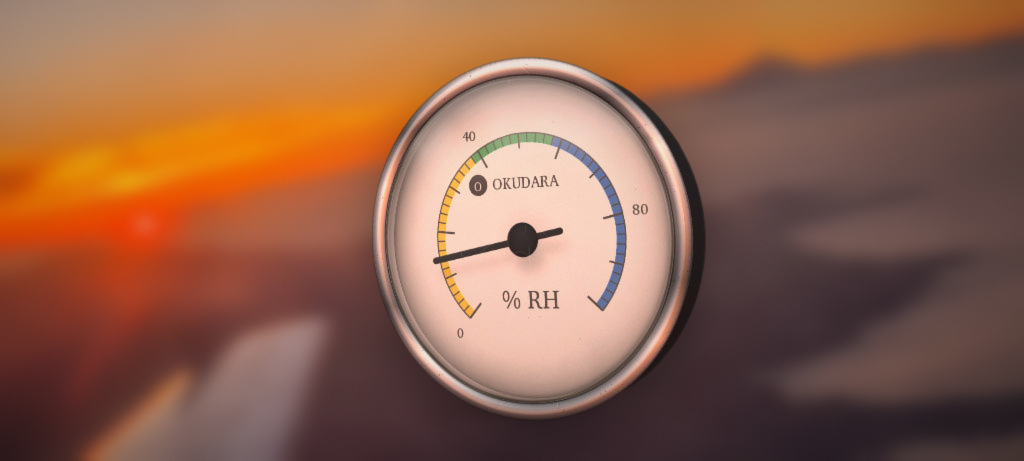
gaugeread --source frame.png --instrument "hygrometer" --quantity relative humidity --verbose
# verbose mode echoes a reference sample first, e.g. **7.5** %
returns **14** %
